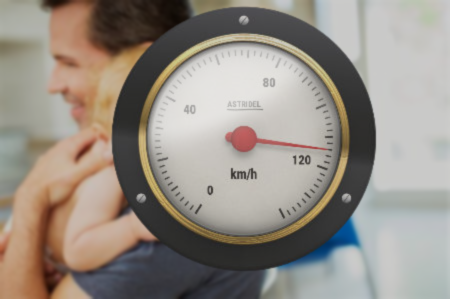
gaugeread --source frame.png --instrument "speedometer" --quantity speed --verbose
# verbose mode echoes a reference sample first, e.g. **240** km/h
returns **114** km/h
